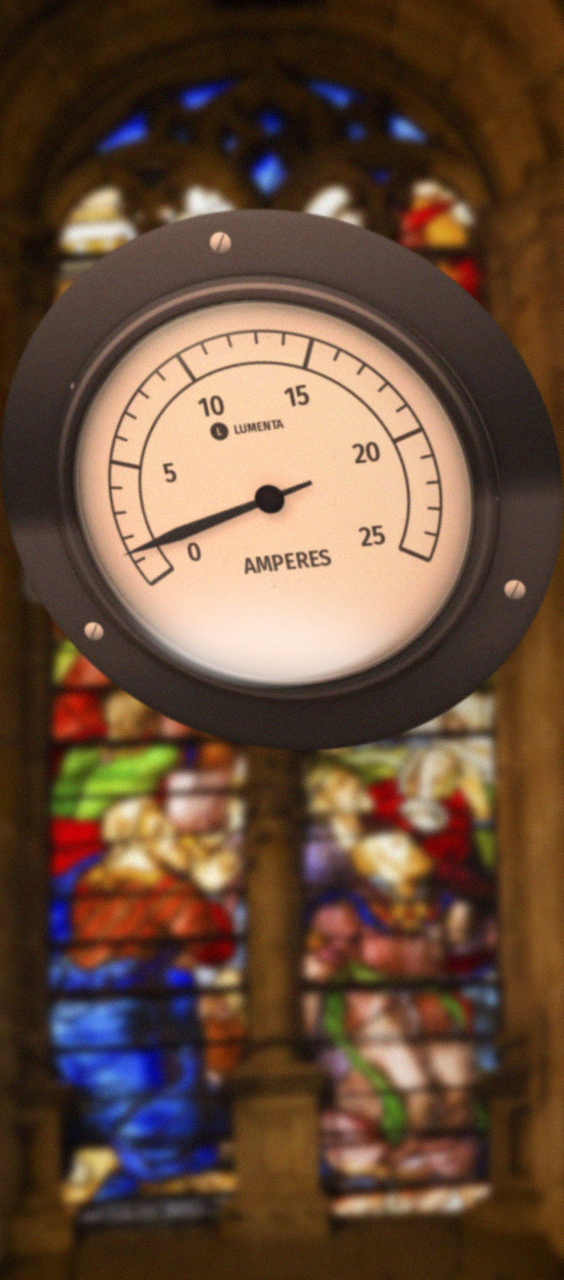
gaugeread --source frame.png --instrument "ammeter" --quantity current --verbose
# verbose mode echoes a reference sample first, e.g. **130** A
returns **1.5** A
